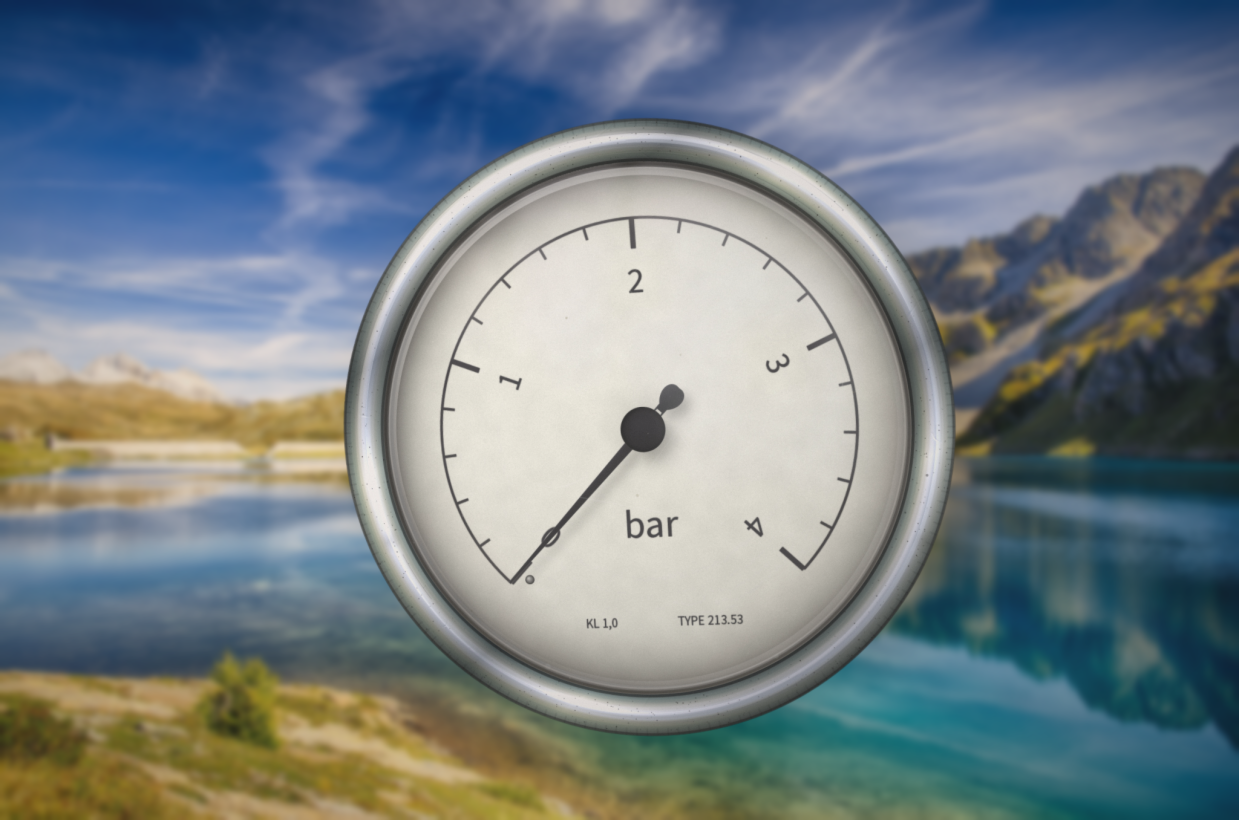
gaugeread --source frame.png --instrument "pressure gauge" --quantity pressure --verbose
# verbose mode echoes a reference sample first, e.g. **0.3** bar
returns **0** bar
